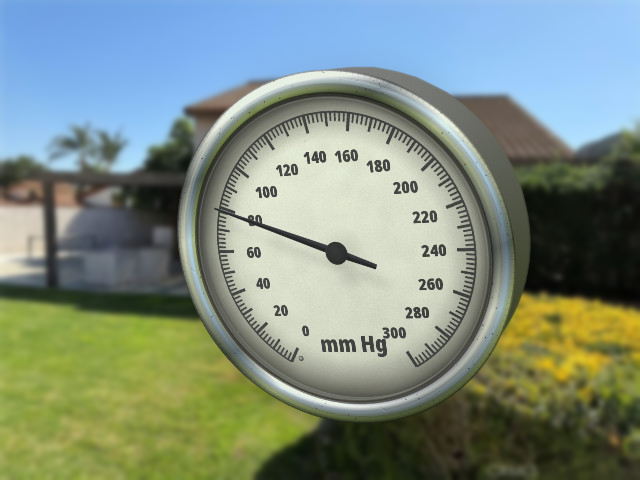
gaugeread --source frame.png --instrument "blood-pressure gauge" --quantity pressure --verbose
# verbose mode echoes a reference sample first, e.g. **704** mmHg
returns **80** mmHg
